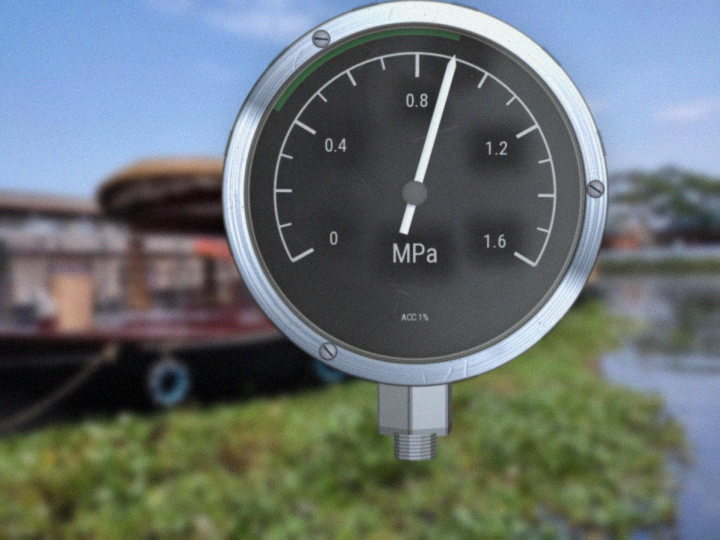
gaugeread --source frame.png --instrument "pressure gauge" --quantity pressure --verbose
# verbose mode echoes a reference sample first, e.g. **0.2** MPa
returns **0.9** MPa
